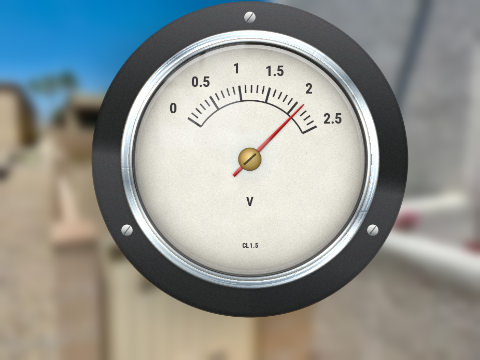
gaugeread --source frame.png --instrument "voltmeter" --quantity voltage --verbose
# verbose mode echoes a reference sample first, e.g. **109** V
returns **2.1** V
